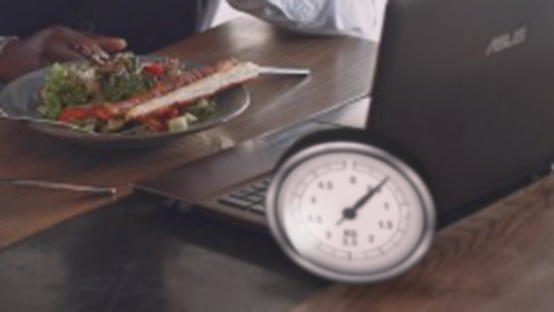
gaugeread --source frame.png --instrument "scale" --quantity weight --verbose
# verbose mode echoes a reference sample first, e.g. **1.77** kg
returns **0.5** kg
